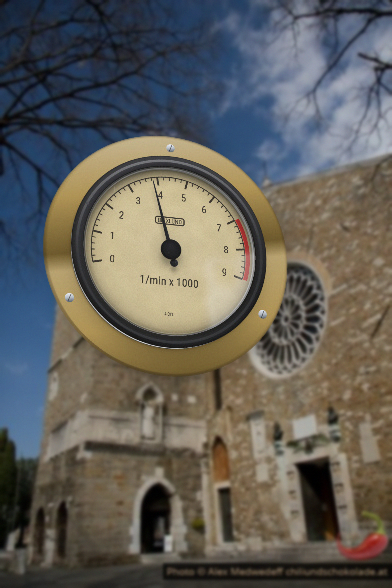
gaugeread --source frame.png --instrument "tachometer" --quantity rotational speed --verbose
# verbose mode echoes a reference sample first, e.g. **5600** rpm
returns **3800** rpm
